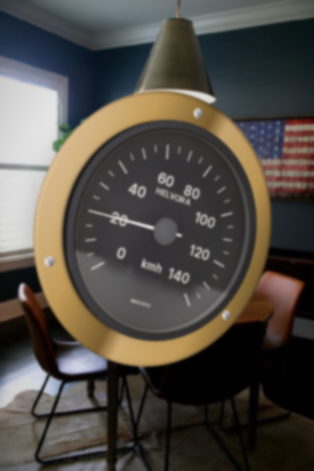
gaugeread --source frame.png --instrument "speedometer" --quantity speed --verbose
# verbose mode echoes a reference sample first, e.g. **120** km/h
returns **20** km/h
